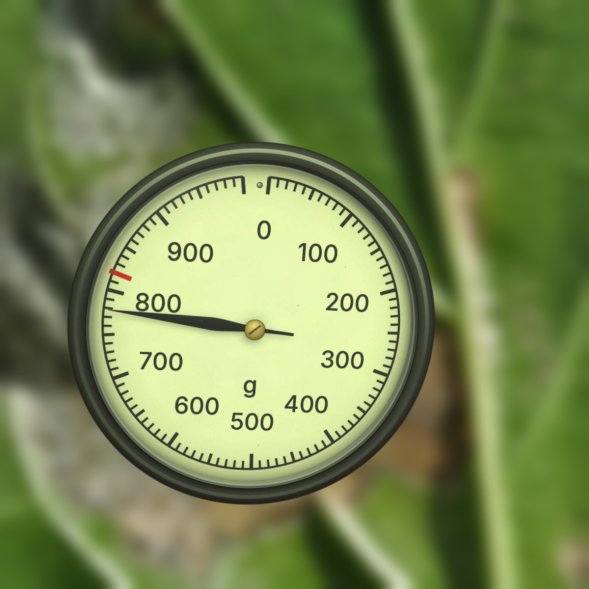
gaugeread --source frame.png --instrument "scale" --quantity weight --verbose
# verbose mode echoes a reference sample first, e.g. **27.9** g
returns **780** g
